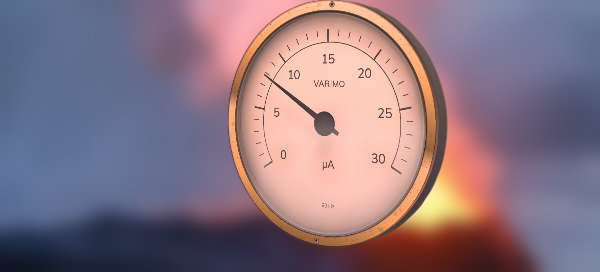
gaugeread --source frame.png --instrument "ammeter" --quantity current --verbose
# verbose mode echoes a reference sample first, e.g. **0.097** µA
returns **8** µA
